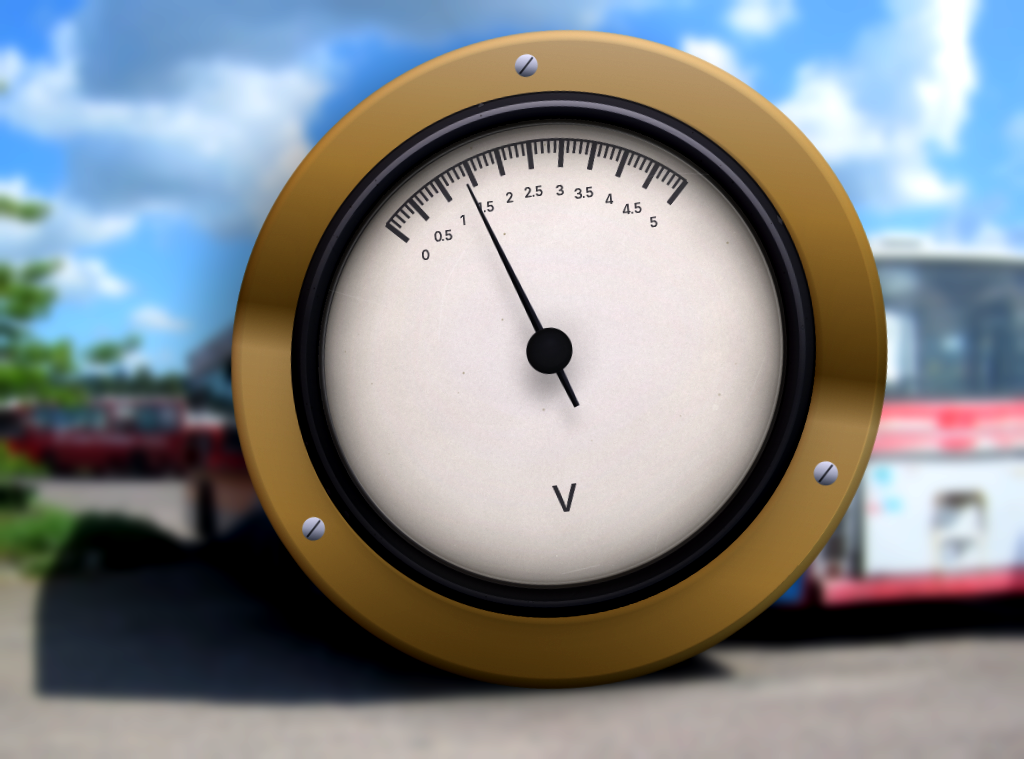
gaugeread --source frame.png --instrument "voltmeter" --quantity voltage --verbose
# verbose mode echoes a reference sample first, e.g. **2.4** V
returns **1.4** V
